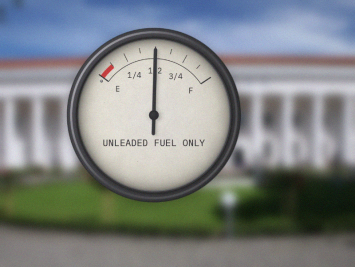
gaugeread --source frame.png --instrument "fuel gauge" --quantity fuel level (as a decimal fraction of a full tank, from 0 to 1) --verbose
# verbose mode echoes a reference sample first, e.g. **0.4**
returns **0.5**
